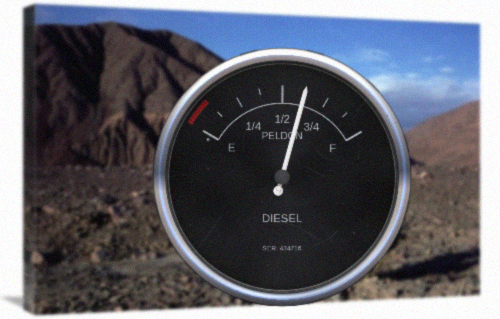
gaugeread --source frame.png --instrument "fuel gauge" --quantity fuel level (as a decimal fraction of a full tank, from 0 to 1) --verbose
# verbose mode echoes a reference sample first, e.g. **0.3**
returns **0.625**
